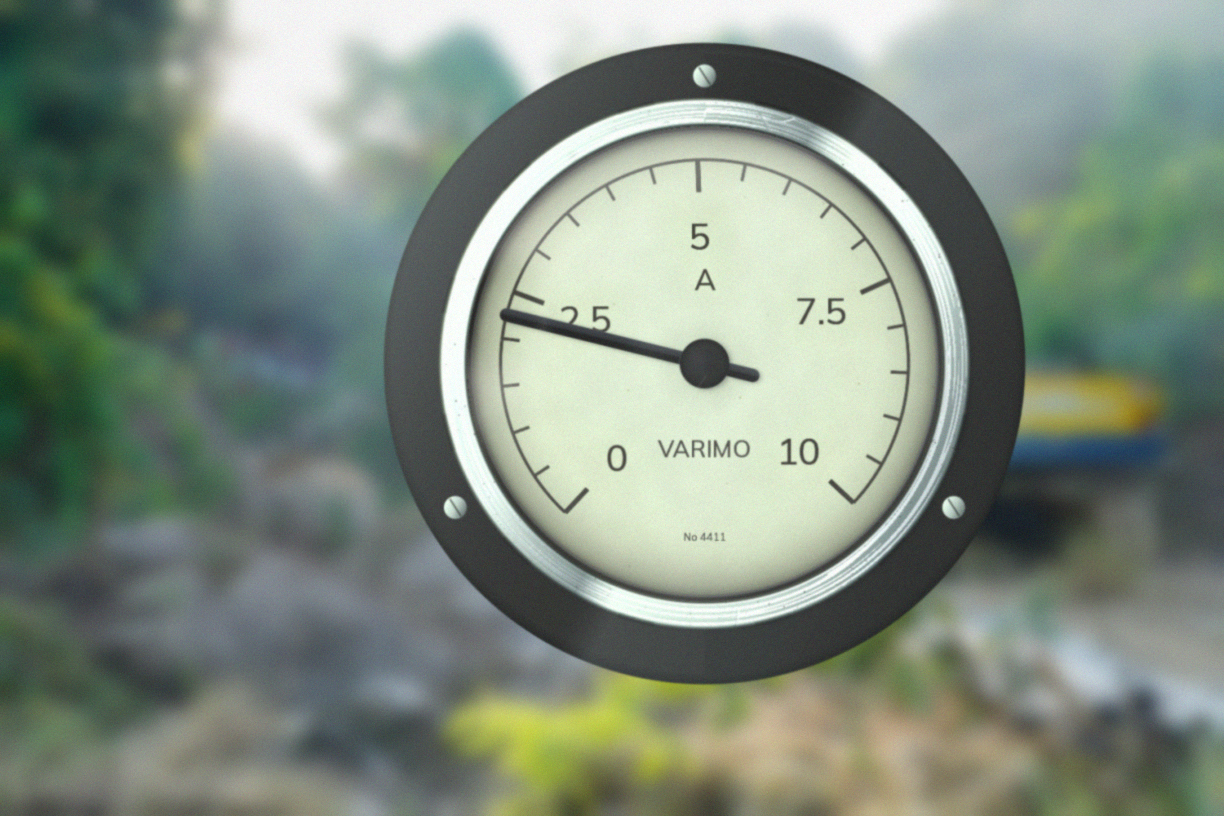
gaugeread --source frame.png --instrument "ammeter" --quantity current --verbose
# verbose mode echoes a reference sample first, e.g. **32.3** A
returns **2.25** A
